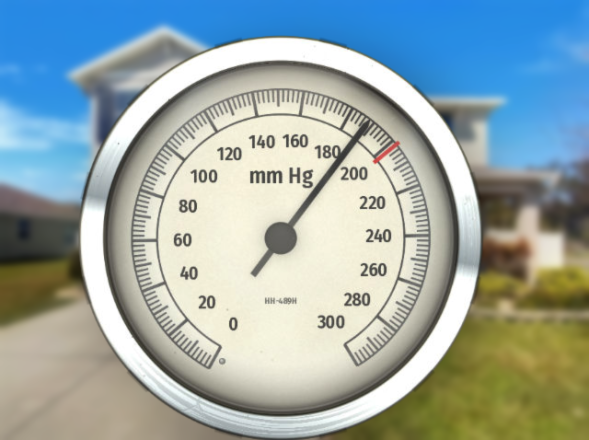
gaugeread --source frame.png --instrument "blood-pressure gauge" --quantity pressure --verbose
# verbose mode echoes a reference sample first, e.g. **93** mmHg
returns **188** mmHg
